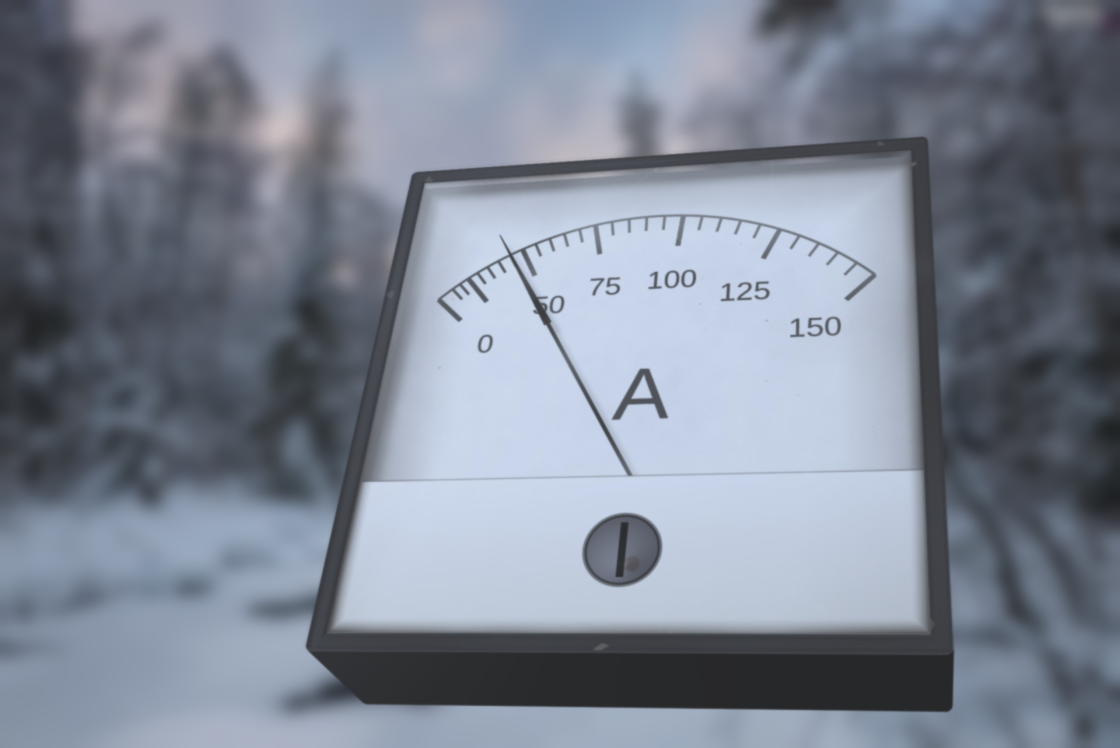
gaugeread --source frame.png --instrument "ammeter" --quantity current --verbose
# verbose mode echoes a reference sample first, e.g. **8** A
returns **45** A
